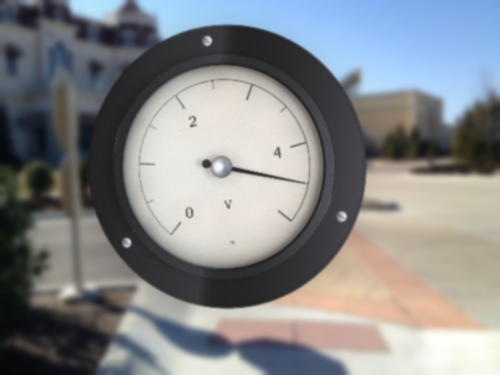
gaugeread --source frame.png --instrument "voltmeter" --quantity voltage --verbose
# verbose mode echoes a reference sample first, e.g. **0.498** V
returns **4.5** V
